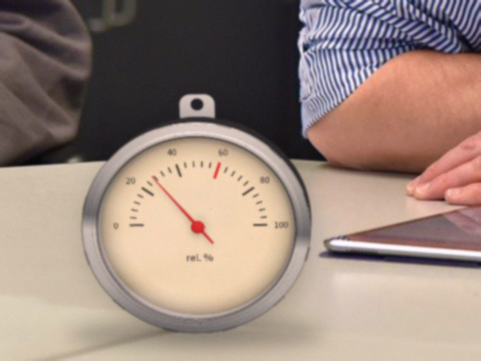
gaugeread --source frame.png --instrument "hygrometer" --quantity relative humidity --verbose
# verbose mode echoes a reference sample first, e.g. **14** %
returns **28** %
